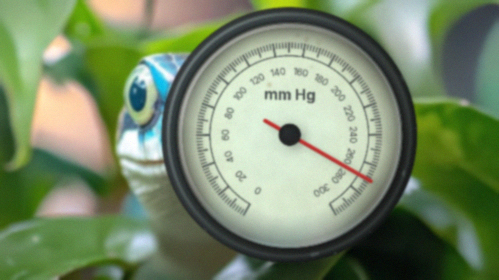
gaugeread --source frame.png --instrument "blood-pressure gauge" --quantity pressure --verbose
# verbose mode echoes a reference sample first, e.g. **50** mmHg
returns **270** mmHg
